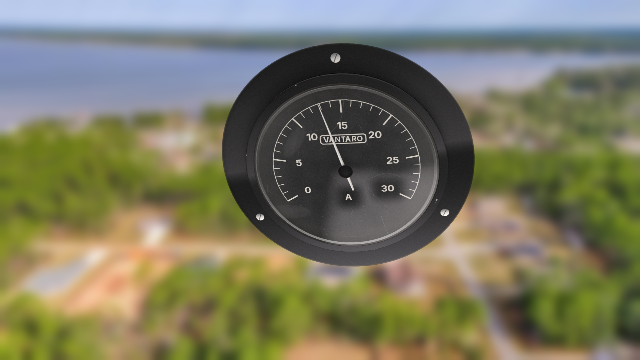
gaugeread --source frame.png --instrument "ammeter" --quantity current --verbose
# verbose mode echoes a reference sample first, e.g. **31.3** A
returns **13** A
